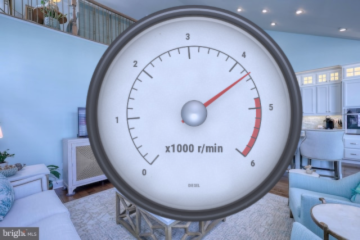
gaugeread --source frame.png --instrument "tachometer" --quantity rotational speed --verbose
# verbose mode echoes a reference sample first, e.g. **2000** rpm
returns **4300** rpm
